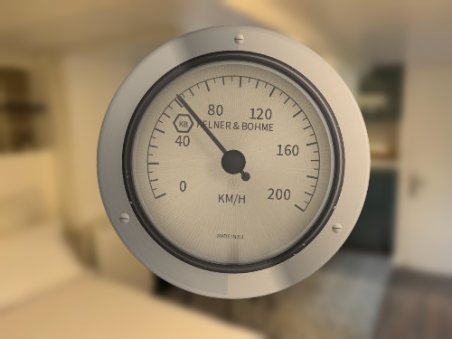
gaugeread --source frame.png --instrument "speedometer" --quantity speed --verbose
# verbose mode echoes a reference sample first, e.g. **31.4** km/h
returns **62.5** km/h
